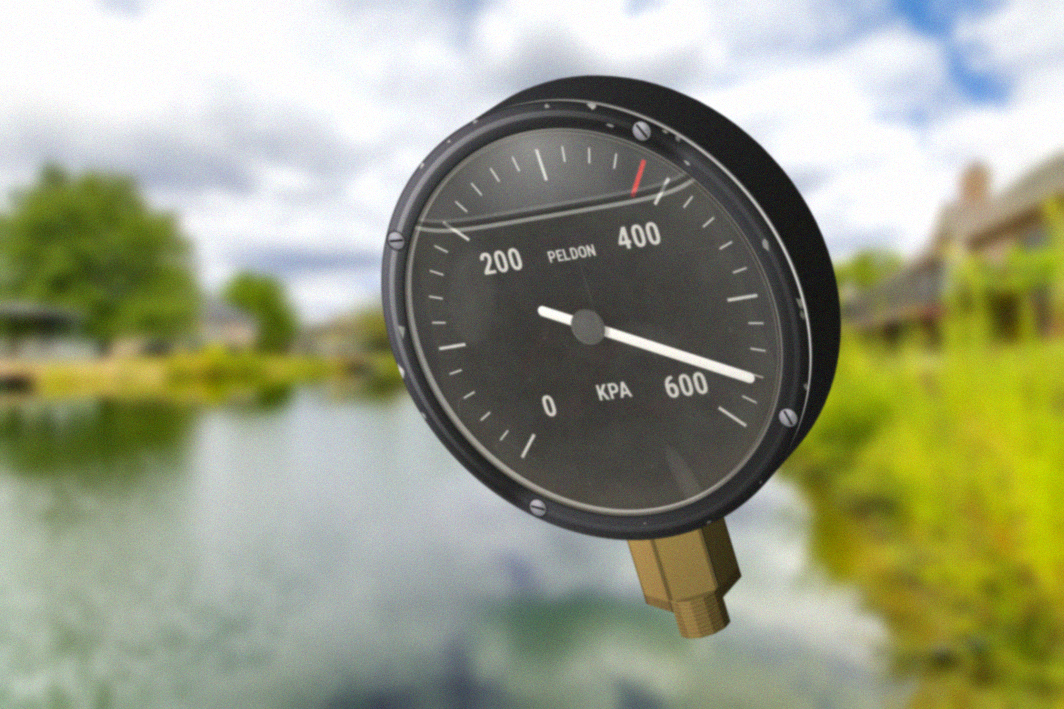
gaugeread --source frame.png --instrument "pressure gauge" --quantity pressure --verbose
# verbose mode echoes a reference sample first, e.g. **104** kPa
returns **560** kPa
